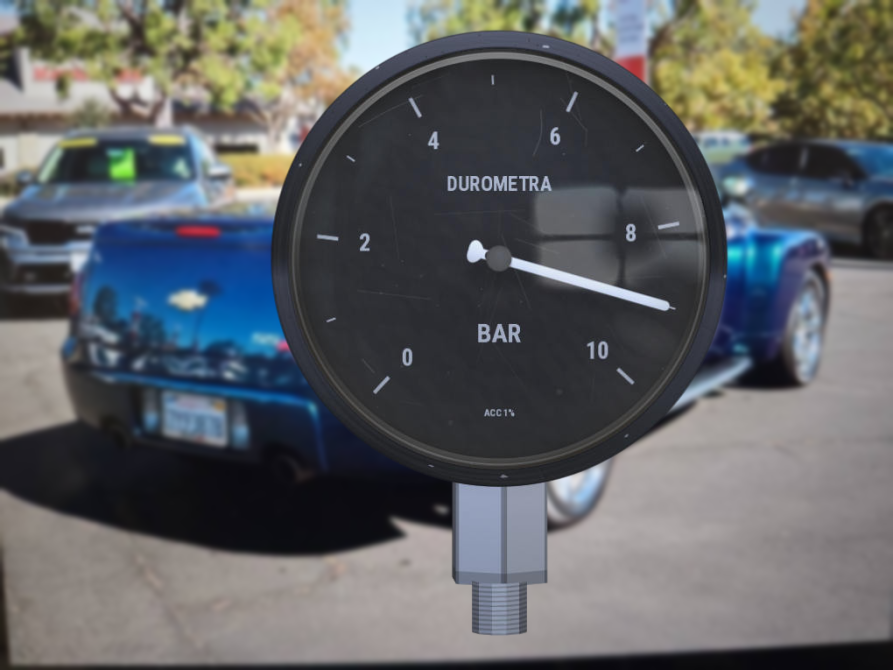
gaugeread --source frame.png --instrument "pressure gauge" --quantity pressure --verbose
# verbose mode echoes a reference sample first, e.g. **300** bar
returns **9** bar
